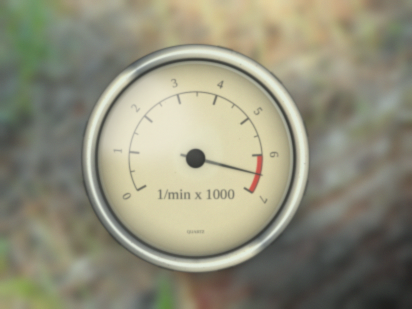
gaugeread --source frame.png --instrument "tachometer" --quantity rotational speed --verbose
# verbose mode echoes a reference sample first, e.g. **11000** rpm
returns **6500** rpm
